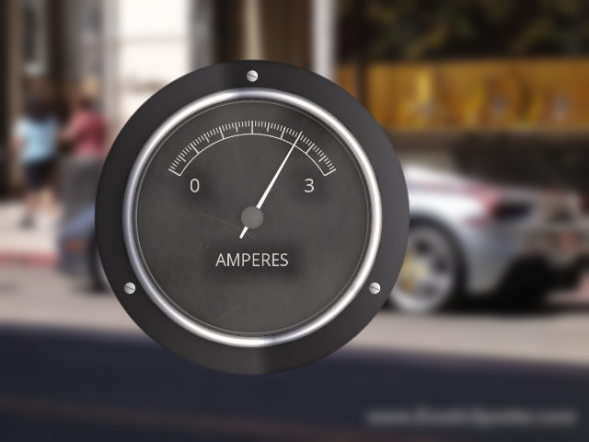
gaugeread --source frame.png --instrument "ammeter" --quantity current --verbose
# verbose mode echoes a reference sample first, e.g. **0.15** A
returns **2.25** A
